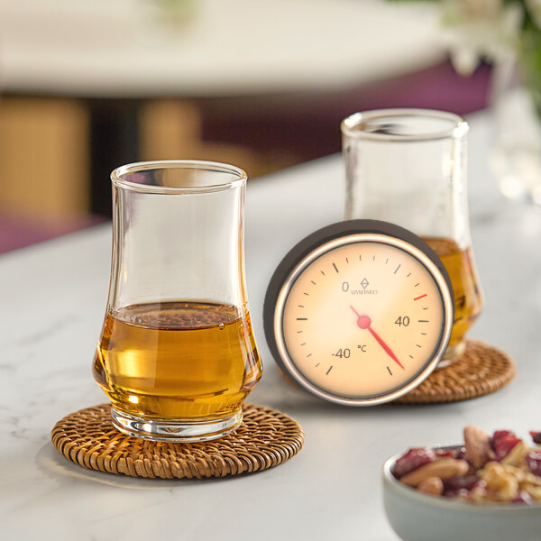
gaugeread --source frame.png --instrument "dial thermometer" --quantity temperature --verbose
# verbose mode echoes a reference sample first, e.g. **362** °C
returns **56** °C
